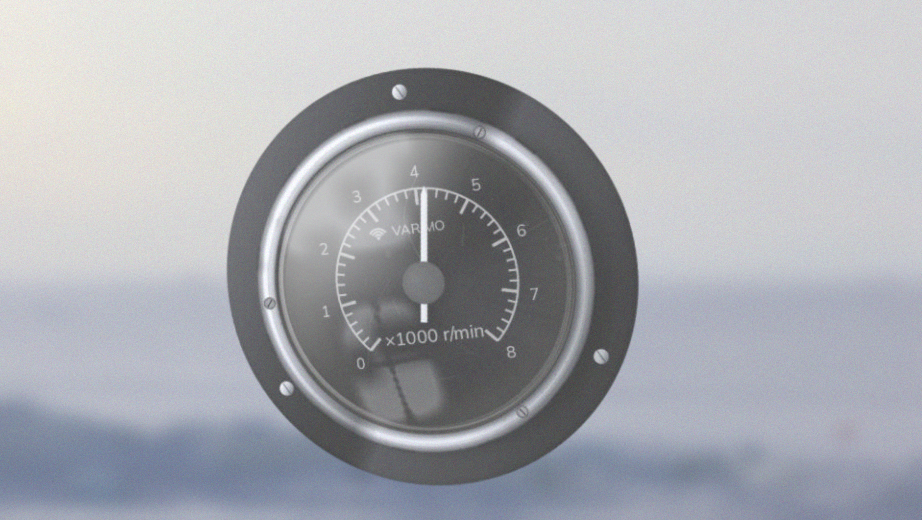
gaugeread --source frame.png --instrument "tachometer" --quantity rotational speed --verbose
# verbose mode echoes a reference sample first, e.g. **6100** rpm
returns **4200** rpm
